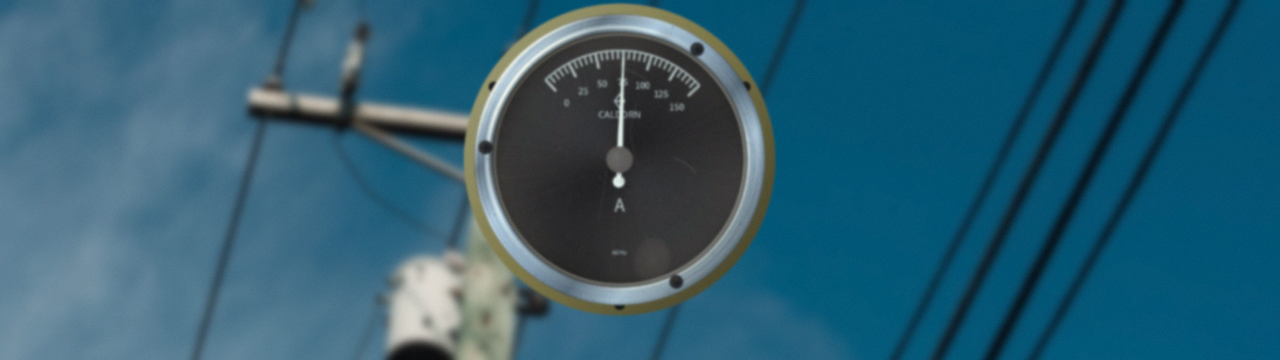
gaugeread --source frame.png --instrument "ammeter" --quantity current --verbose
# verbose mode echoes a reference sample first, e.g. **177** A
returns **75** A
